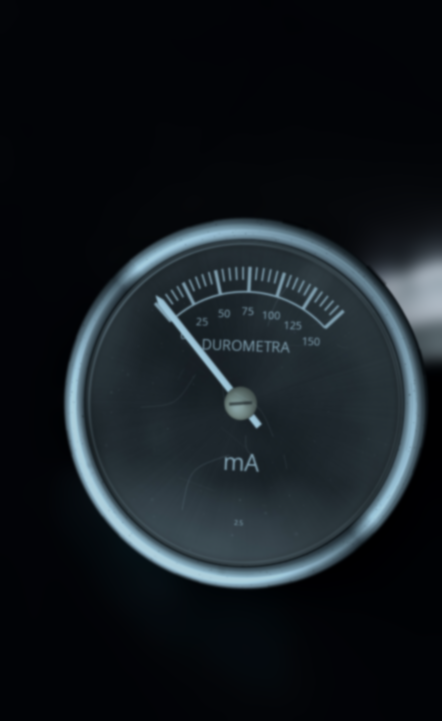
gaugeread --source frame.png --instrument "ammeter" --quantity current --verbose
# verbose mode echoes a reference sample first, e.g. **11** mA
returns **5** mA
